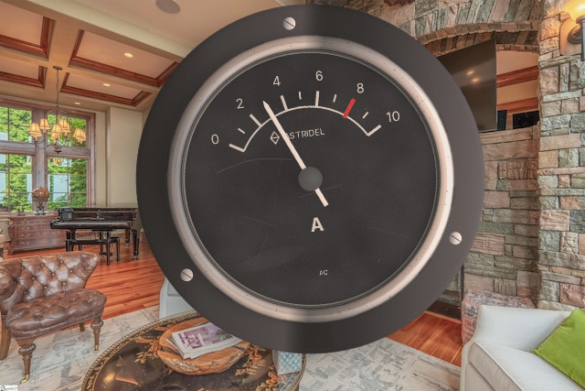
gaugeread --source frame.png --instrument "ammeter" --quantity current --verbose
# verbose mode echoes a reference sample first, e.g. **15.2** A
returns **3** A
